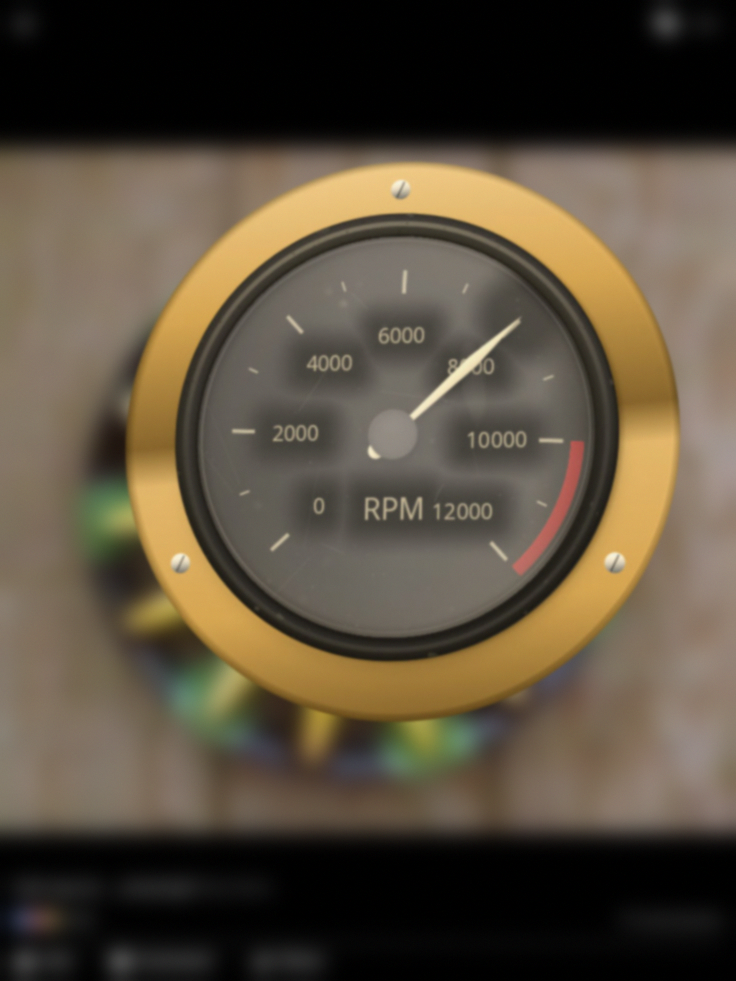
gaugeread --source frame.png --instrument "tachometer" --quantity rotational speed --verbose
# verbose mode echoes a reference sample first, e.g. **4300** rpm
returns **8000** rpm
